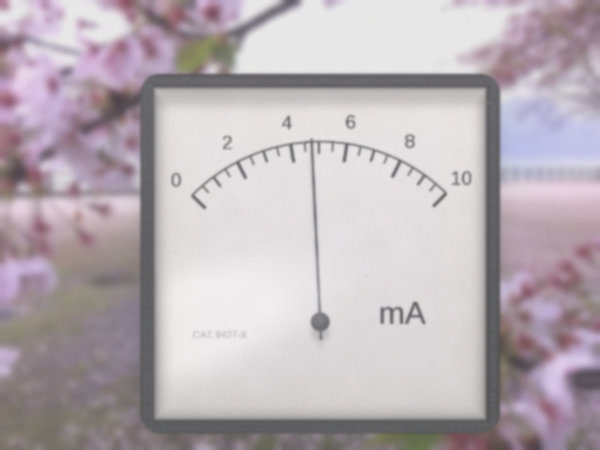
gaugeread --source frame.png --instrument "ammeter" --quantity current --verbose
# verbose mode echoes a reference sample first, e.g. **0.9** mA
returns **4.75** mA
